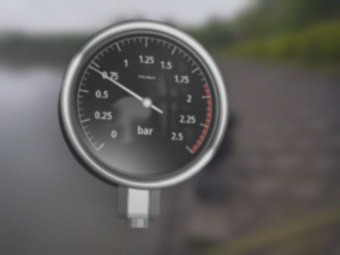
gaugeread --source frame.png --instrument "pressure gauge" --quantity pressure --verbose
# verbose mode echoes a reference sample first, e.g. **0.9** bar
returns **0.7** bar
